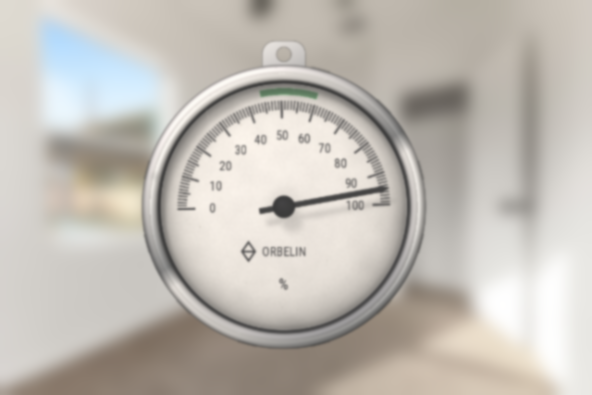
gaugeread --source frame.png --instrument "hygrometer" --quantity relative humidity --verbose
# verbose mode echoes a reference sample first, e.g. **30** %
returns **95** %
